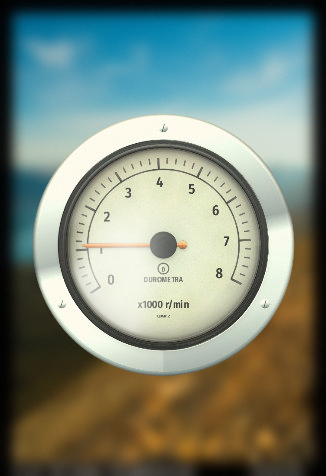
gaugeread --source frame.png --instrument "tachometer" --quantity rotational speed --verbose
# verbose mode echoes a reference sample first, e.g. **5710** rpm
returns **1100** rpm
